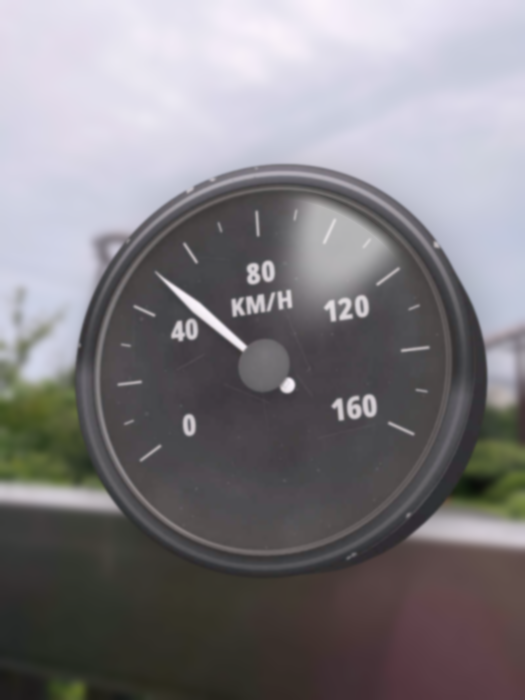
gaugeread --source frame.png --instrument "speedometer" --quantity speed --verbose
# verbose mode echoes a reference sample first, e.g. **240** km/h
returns **50** km/h
